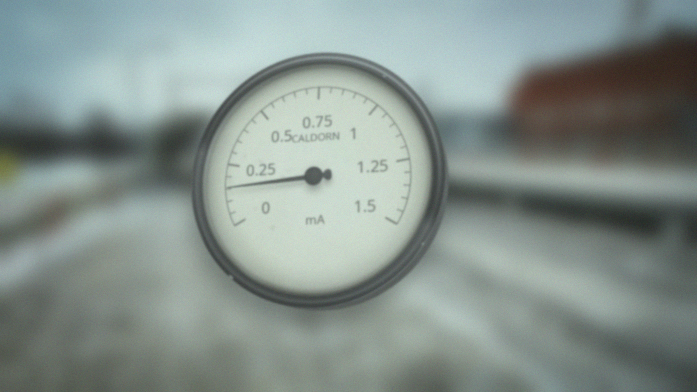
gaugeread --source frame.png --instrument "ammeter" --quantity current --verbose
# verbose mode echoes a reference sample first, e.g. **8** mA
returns **0.15** mA
